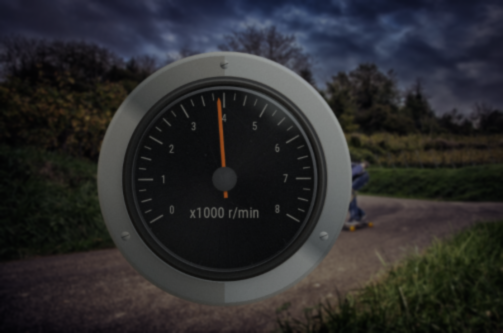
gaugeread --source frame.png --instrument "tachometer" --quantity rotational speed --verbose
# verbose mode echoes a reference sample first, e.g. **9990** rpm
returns **3875** rpm
